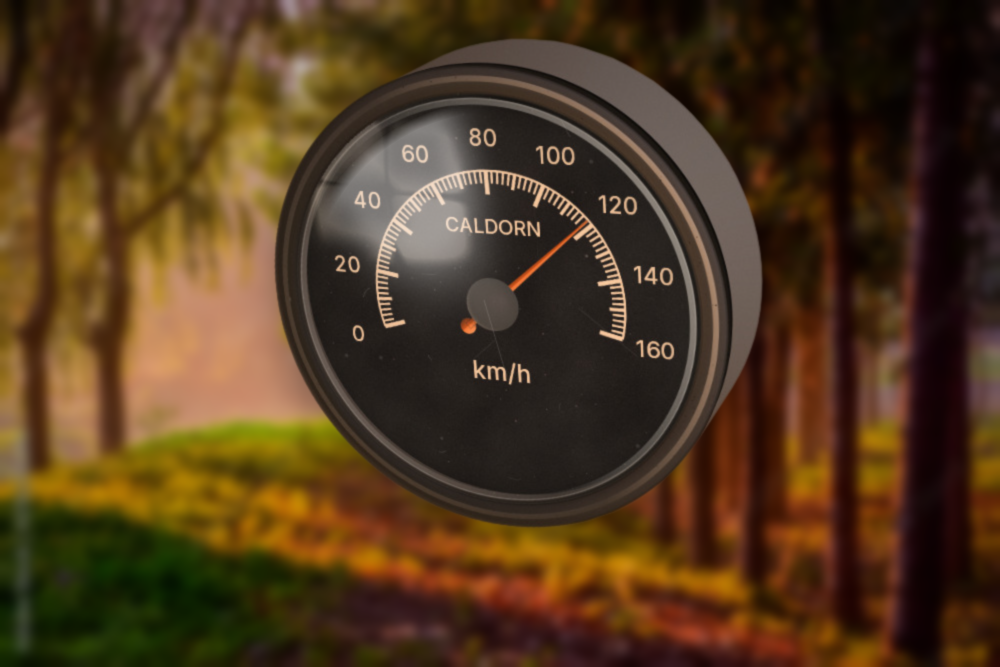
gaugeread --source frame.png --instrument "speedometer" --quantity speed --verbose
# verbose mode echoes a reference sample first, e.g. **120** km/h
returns **118** km/h
